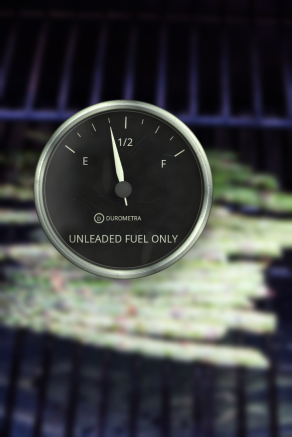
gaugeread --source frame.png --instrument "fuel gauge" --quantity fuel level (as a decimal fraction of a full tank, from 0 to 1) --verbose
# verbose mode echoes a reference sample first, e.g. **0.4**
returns **0.375**
